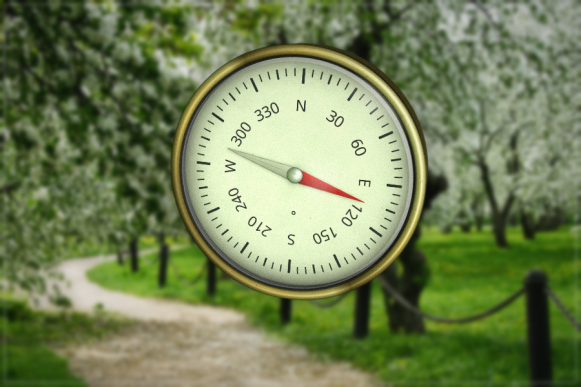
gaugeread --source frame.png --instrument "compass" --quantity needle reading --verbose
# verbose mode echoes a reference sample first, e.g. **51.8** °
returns **105** °
